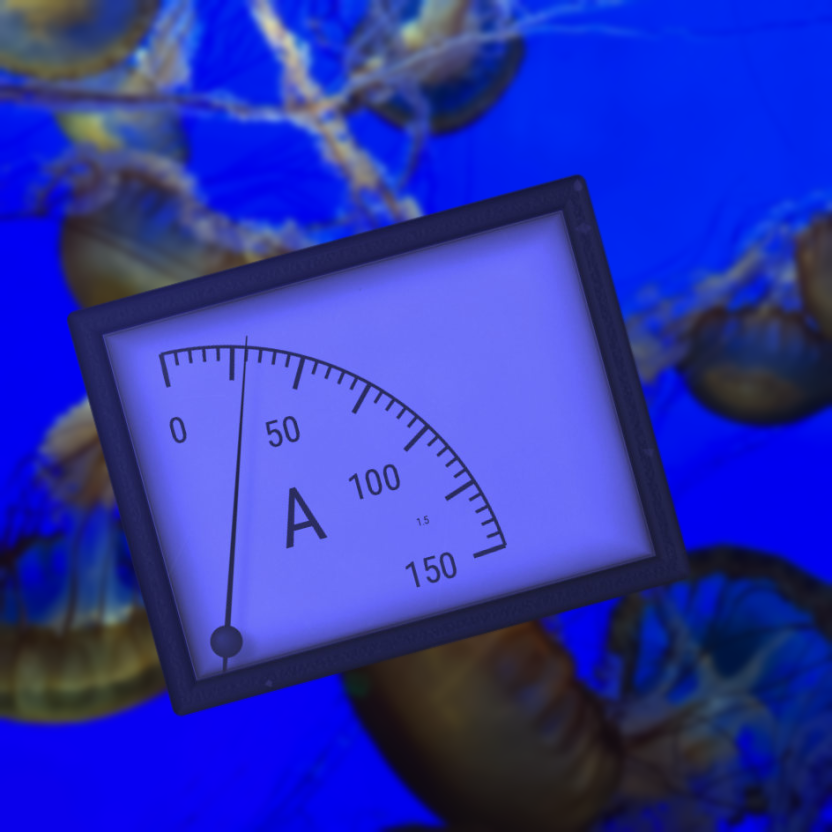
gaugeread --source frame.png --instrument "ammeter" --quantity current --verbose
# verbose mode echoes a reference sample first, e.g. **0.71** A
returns **30** A
